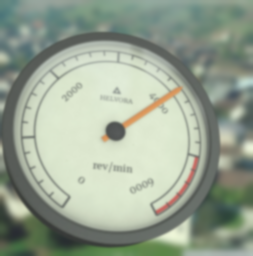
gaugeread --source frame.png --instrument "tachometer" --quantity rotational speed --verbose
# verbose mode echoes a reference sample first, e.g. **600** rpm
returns **4000** rpm
